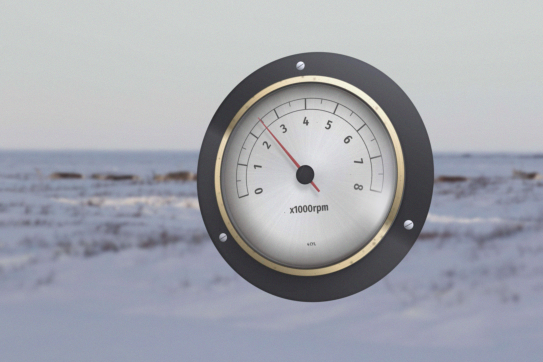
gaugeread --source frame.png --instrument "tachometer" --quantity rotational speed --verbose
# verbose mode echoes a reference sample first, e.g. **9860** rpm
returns **2500** rpm
